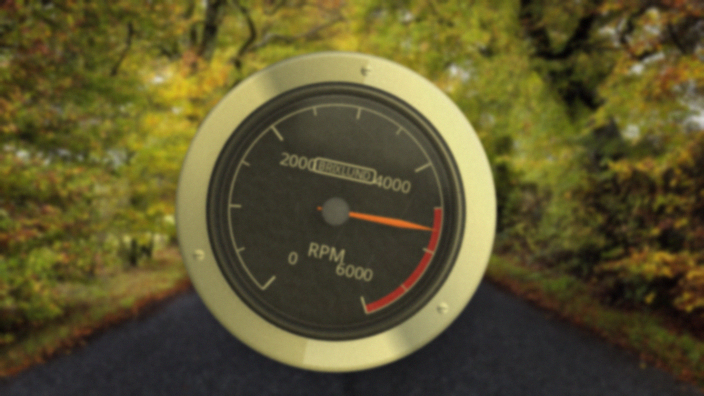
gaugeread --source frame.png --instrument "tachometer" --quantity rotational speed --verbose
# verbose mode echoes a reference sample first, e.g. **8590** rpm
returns **4750** rpm
